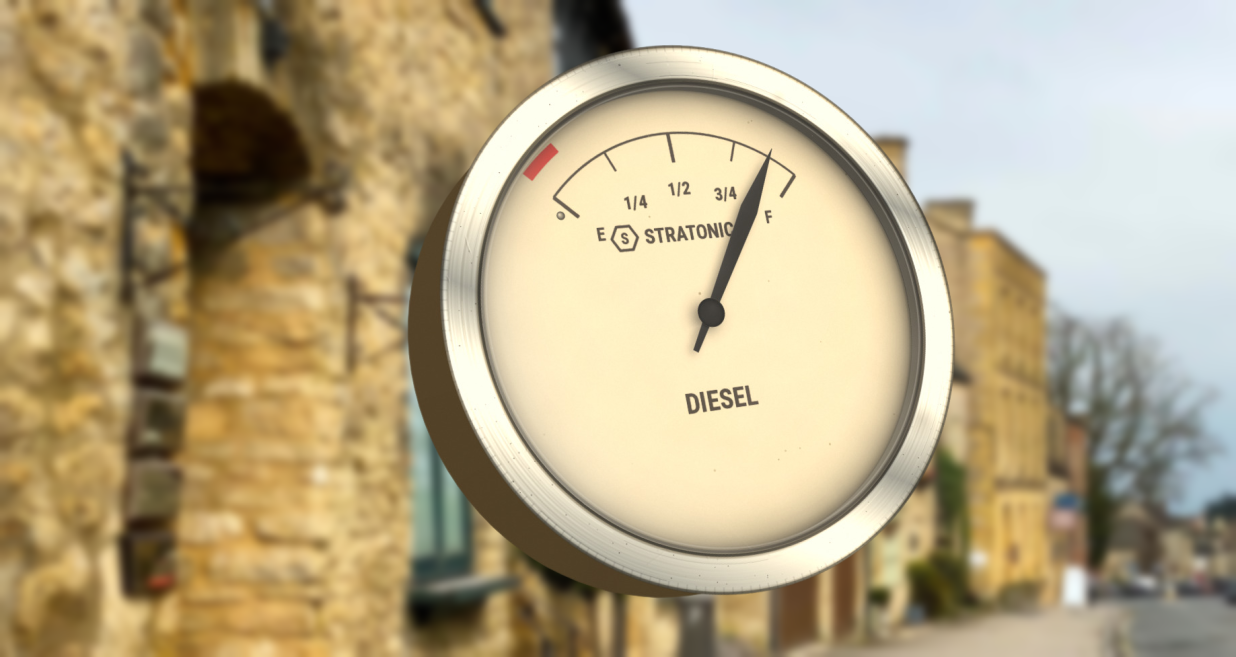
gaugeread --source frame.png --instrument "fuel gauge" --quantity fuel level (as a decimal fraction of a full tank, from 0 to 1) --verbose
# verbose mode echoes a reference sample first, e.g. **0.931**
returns **0.875**
